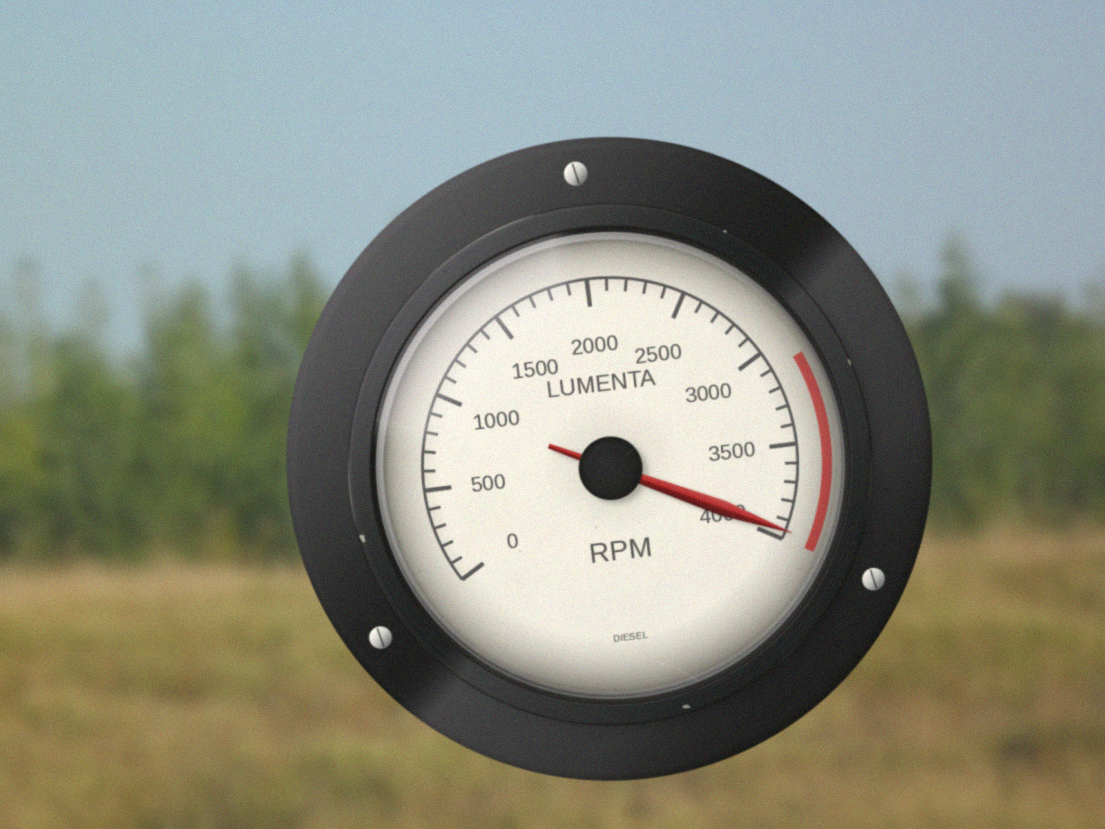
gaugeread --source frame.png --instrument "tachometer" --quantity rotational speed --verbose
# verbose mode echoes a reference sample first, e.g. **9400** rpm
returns **3950** rpm
